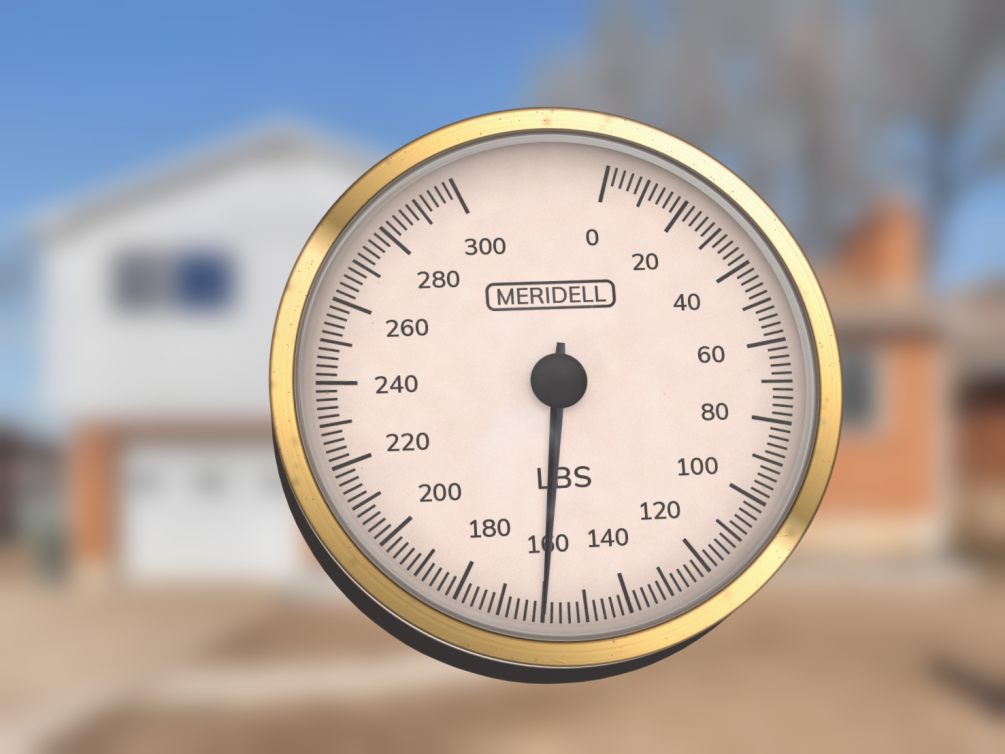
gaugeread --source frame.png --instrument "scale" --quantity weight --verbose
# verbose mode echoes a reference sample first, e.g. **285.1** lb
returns **160** lb
